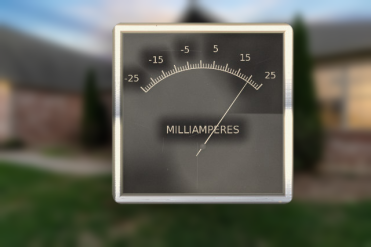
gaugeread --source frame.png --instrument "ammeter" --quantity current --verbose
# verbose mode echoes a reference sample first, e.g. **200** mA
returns **20** mA
